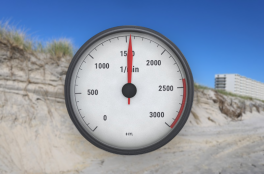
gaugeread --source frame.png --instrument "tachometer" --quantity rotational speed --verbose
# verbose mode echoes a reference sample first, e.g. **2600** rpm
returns **1550** rpm
